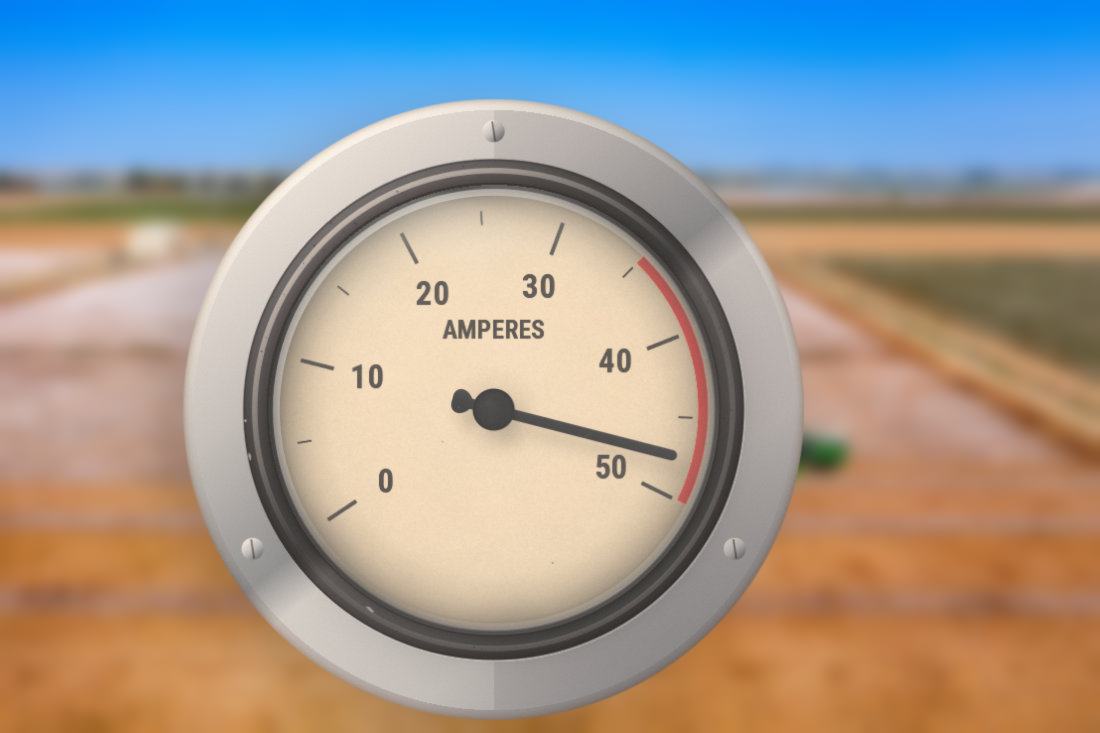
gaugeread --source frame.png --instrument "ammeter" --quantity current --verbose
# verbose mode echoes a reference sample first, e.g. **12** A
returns **47.5** A
